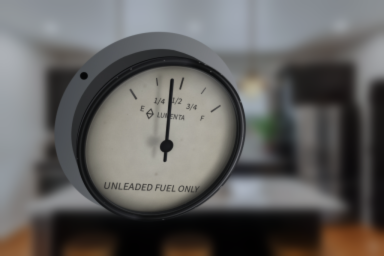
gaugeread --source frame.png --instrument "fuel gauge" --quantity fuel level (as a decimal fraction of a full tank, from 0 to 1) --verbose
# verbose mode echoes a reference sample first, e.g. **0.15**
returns **0.375**
